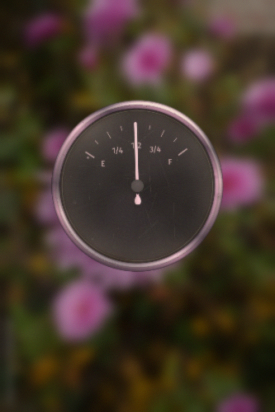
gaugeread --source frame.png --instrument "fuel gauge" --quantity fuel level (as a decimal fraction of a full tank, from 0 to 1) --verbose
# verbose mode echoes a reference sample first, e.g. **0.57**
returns **0.5**
